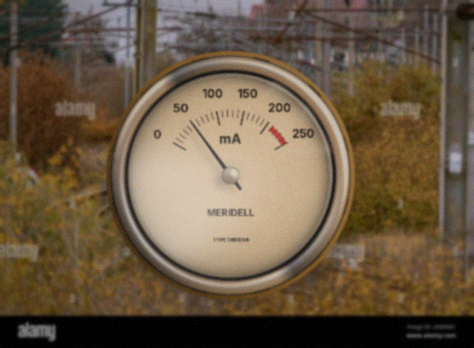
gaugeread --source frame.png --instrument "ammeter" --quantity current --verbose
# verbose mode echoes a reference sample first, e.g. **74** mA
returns **50** mA
